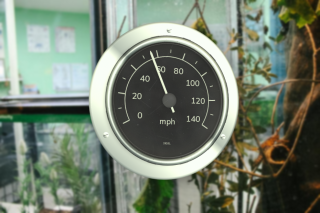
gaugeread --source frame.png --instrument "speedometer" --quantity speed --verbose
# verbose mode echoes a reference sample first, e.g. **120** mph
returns **55** mph
